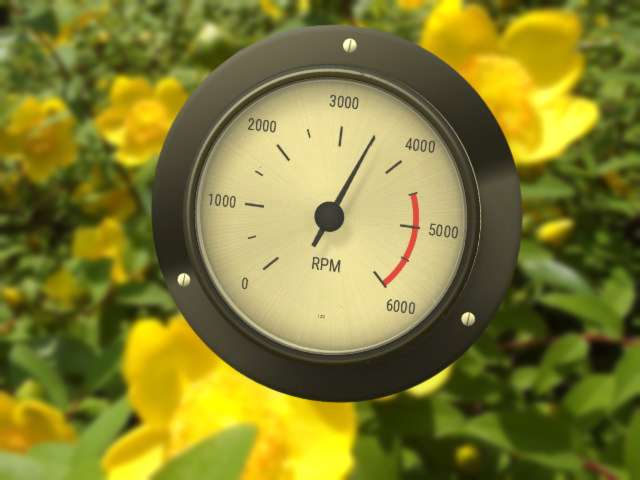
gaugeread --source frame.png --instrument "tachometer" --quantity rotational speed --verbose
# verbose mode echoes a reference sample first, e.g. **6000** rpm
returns **3500** rpm
